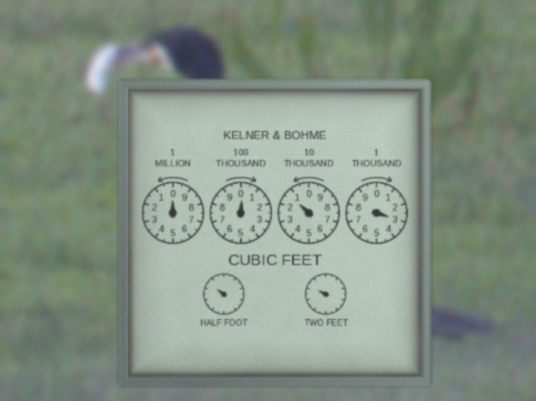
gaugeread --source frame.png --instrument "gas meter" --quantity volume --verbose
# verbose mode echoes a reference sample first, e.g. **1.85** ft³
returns **1300** ft³
